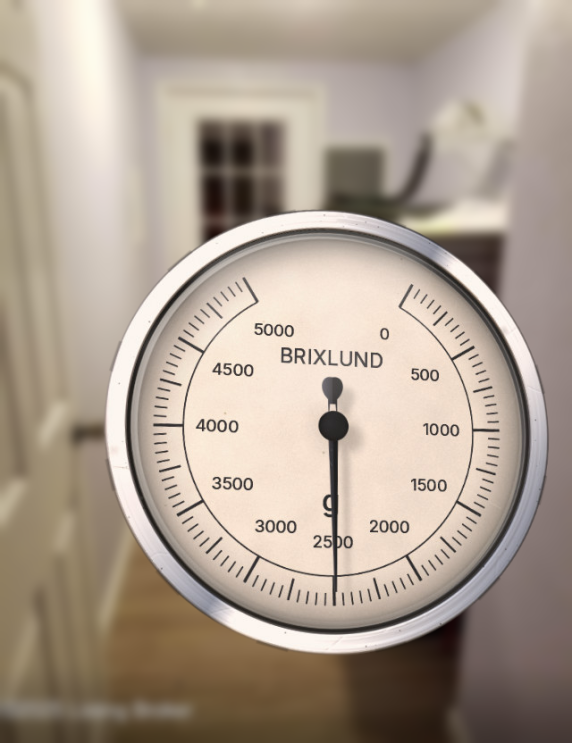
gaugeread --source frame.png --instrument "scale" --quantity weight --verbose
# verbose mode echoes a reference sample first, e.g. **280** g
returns **2500** g
